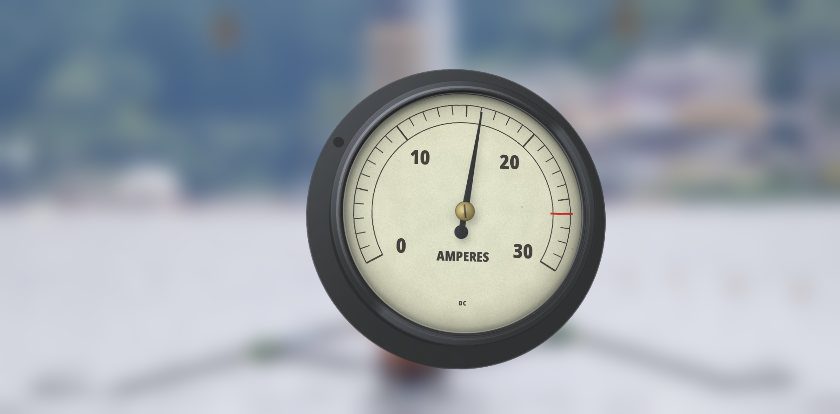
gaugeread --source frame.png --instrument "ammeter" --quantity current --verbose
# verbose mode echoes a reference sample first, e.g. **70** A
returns **16** A
